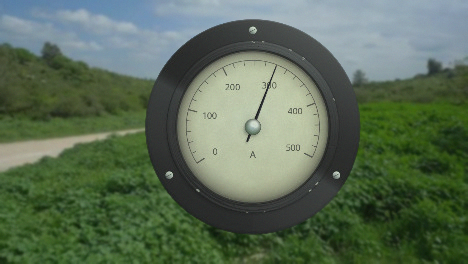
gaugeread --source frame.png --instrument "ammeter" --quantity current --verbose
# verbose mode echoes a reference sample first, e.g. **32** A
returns **300** A
